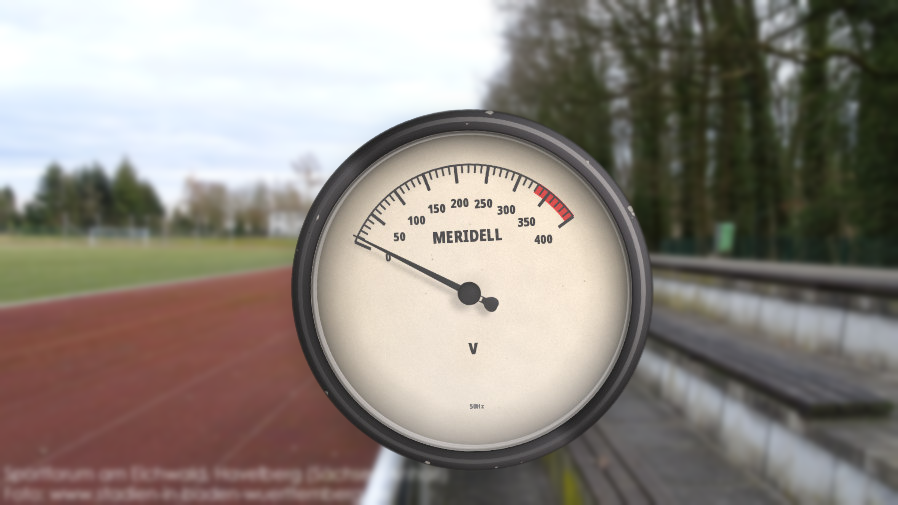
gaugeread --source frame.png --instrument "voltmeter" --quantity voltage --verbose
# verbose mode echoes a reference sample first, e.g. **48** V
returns **10** V
